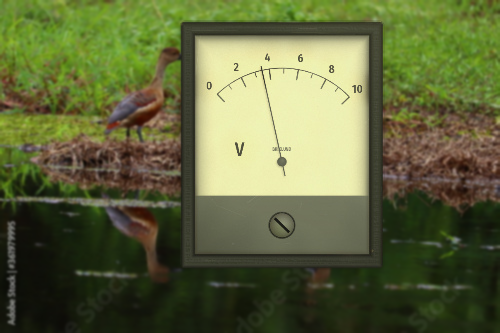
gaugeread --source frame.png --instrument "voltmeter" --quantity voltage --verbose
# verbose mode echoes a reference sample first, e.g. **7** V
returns **3.5** V
